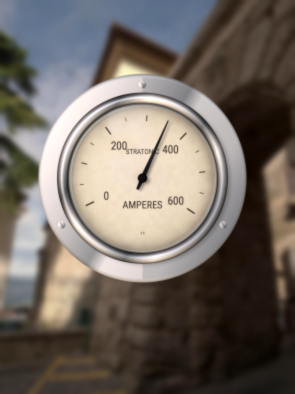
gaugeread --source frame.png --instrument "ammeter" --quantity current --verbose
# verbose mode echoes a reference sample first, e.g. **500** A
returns **350** A
